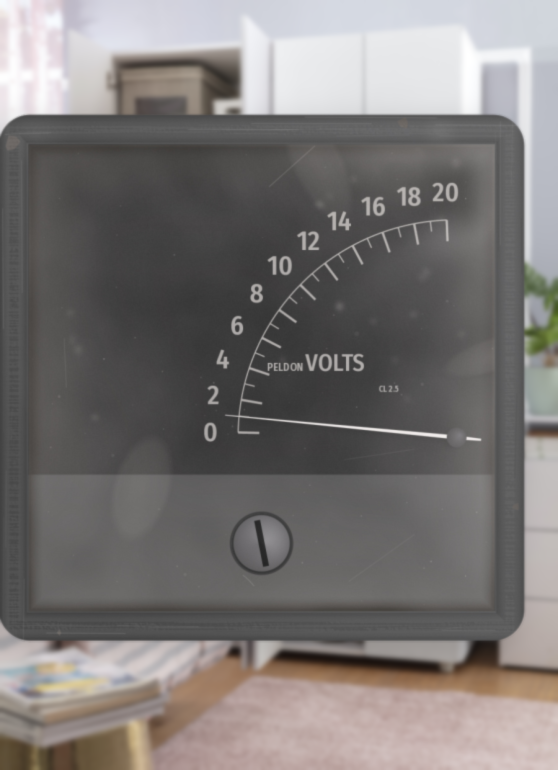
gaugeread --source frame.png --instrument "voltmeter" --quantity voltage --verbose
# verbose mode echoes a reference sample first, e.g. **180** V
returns **1** V
